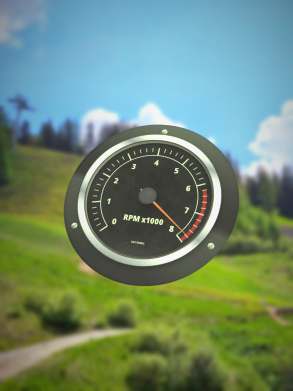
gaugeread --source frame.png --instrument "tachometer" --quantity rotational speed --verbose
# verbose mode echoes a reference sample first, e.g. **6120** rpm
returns **7800** rpm
